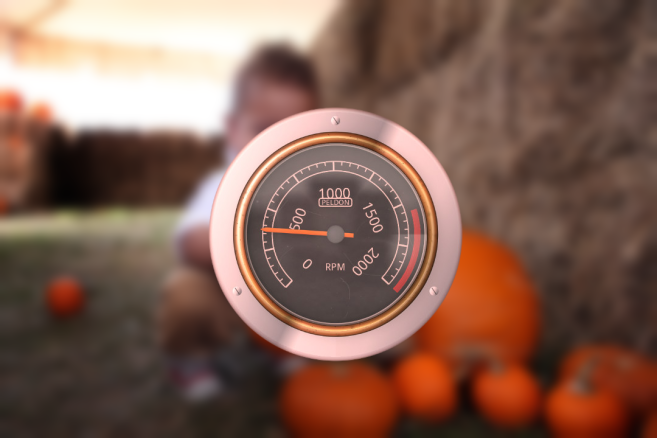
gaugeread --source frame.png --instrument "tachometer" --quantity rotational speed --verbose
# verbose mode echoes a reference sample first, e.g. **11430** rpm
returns **375** rpm
